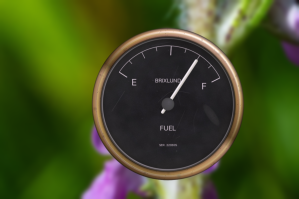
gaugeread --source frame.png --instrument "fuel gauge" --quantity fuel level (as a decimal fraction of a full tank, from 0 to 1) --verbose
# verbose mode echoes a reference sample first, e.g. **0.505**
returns **0.75**
